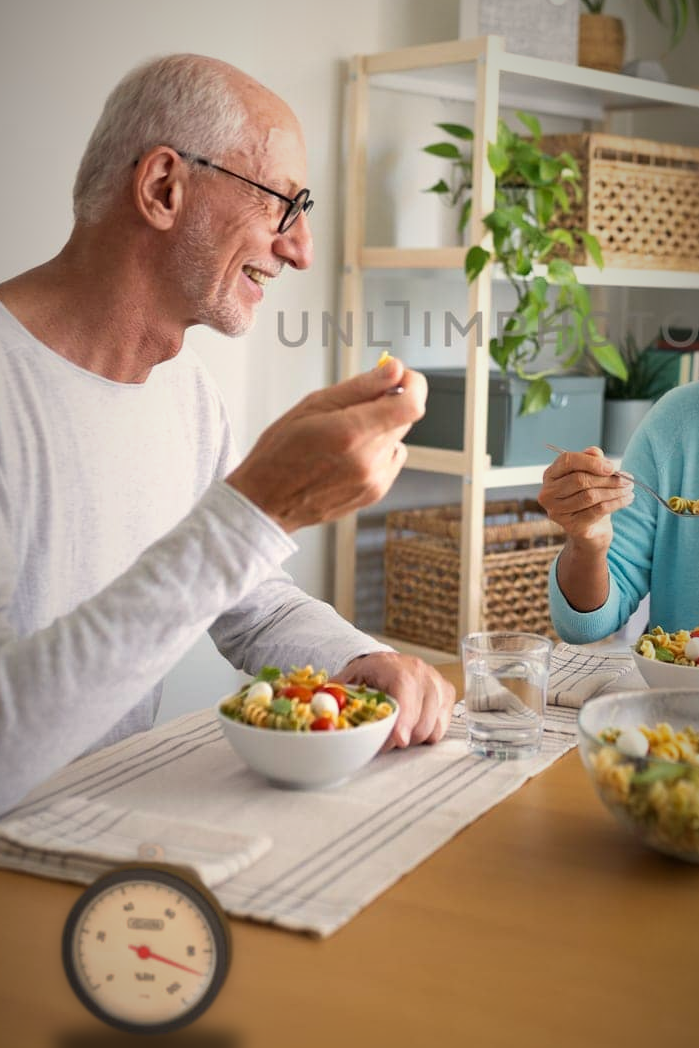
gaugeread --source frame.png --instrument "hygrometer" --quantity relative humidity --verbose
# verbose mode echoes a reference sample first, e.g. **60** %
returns **88** %
